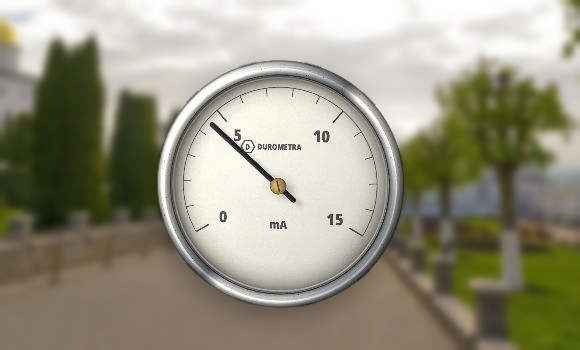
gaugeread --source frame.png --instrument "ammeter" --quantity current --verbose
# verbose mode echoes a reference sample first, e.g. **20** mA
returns **4.5** mA
